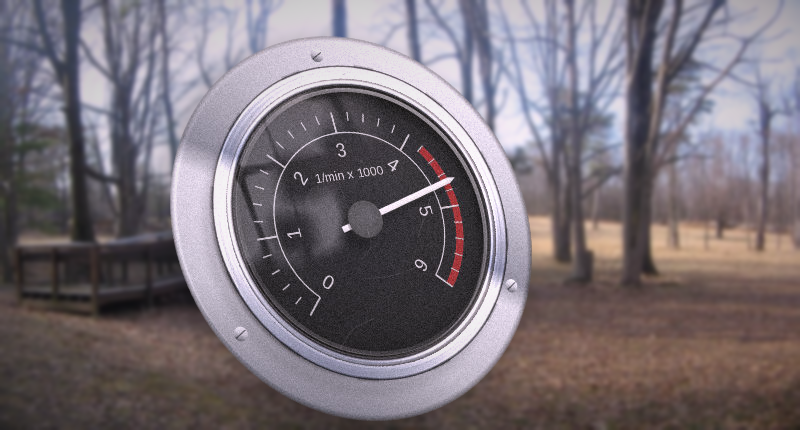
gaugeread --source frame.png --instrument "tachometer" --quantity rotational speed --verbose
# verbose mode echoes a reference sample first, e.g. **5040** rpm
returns **4700** rpm
